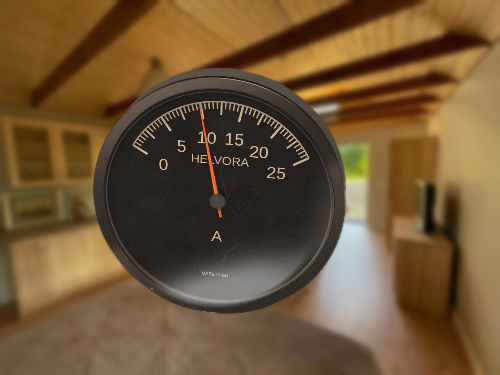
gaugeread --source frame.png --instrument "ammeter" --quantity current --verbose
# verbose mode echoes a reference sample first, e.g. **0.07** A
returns **10** A
